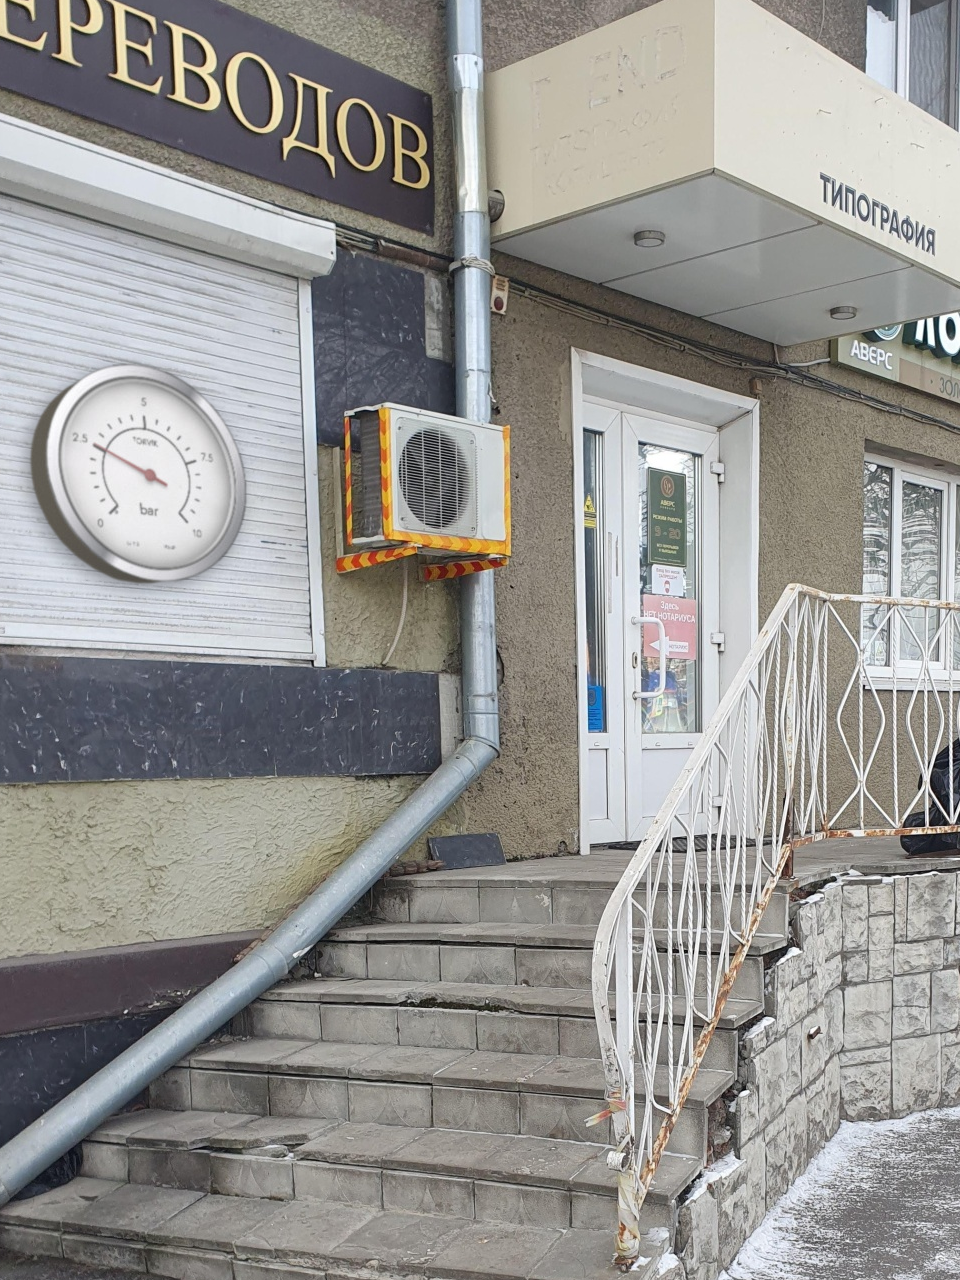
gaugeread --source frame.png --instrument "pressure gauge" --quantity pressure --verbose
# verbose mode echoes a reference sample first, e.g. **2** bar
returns **2.5** bar
